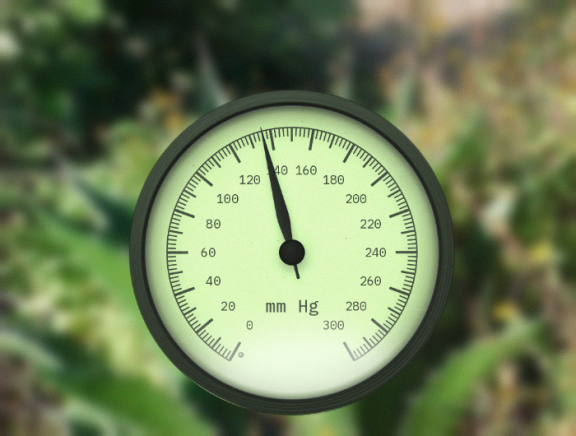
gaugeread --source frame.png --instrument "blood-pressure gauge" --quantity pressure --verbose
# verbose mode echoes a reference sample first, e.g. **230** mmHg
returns **136** mmHg
